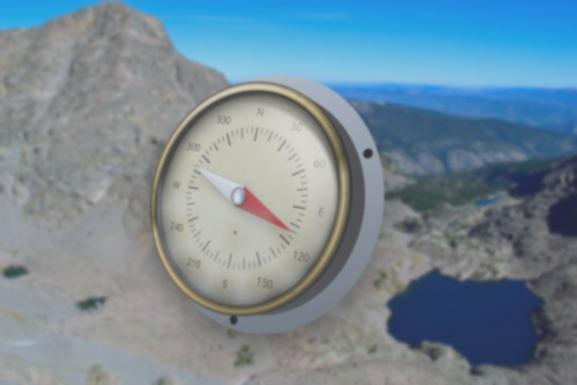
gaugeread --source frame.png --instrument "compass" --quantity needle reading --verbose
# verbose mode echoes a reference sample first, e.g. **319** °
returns **110** °
